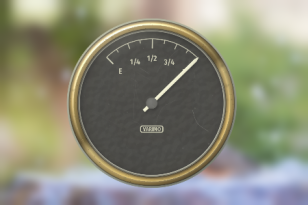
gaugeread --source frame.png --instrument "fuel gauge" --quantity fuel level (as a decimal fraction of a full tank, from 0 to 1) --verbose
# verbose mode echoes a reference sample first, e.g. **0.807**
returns **1**
